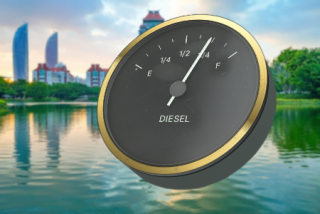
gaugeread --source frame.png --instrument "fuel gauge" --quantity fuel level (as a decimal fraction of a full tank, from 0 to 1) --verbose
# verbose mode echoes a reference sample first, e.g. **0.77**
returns **0.75**
